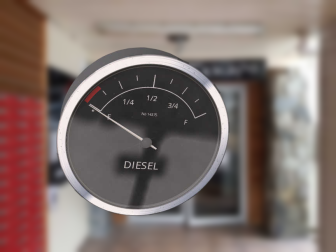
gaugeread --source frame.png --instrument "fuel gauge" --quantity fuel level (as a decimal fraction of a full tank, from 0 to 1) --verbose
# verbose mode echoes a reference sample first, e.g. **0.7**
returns **0**
